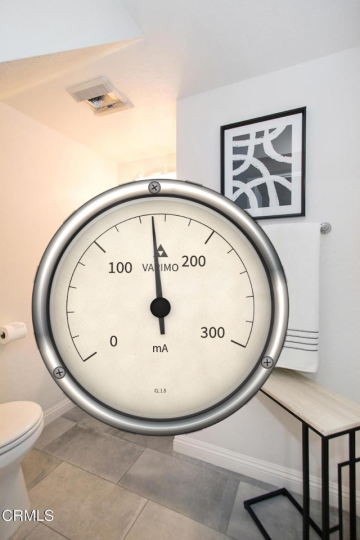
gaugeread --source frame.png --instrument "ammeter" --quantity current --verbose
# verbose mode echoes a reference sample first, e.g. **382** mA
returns **150** mA
